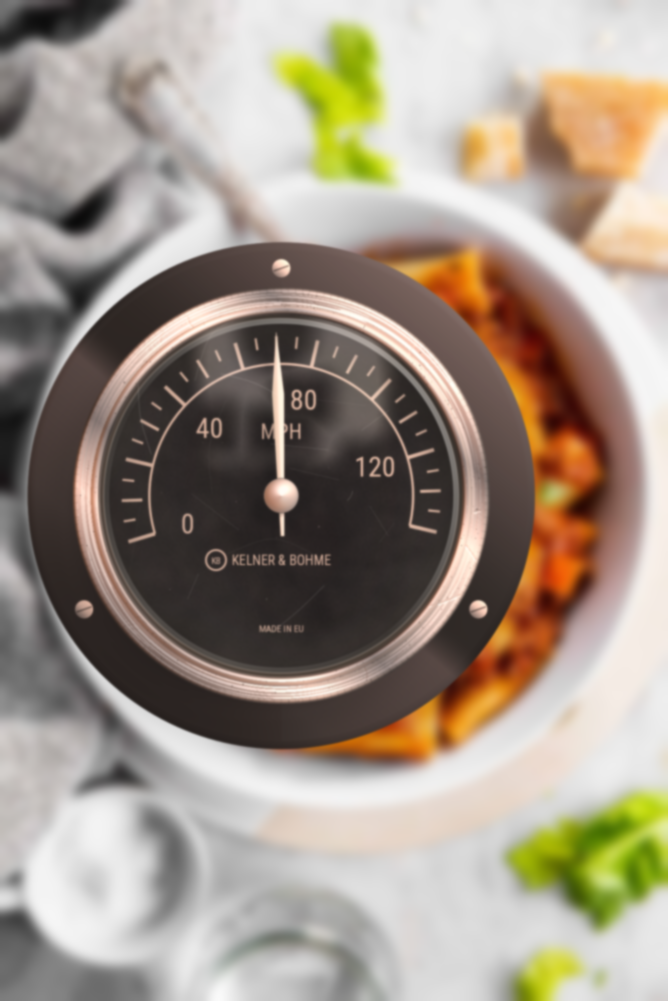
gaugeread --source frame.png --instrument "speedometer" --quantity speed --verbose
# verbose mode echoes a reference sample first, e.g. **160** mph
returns **70** mph
